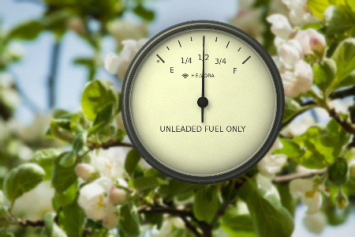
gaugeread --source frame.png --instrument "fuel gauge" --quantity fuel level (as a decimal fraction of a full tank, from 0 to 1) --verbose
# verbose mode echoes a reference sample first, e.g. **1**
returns **0.5**
